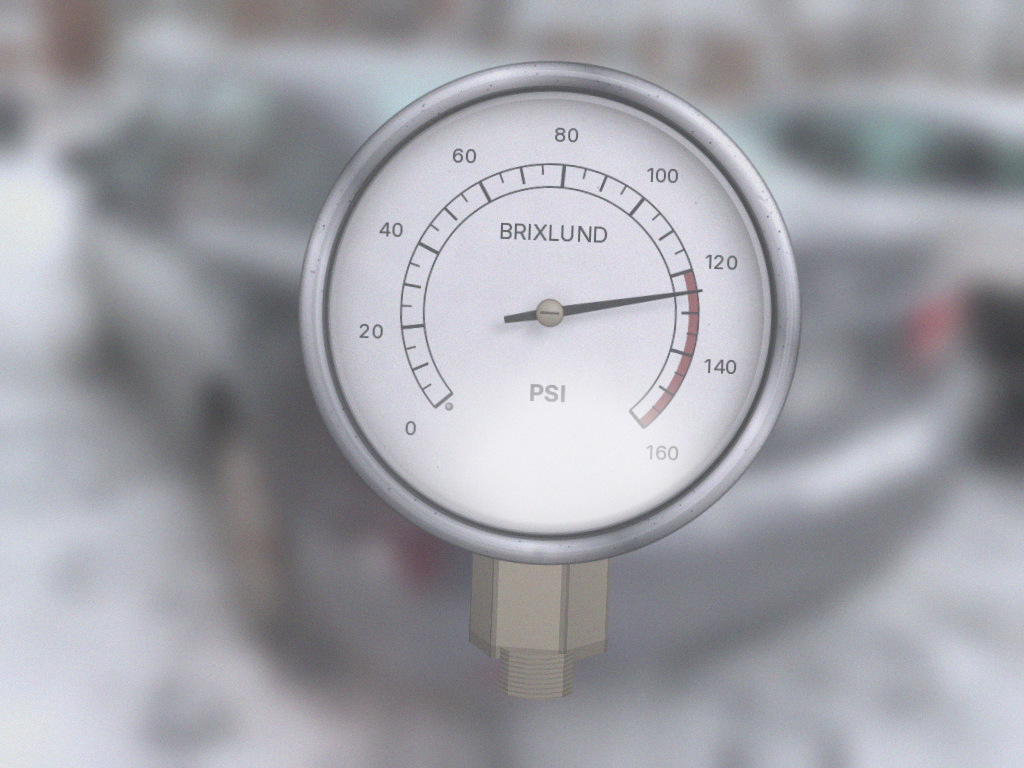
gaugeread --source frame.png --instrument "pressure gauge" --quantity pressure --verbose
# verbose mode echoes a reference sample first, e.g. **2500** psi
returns **125** psi
